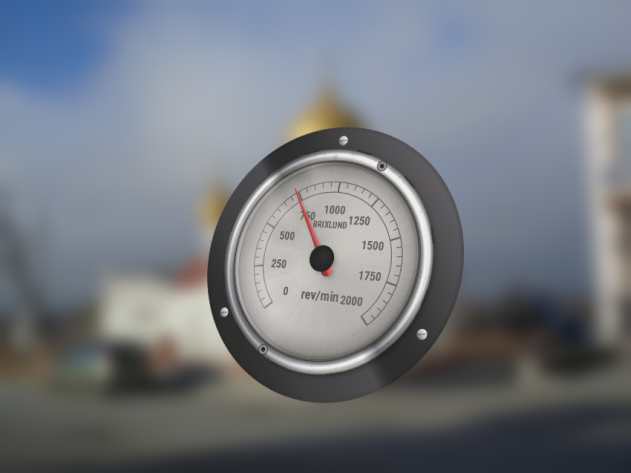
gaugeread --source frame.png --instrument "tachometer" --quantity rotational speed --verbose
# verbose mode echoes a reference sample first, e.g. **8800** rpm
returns **750** rpm
